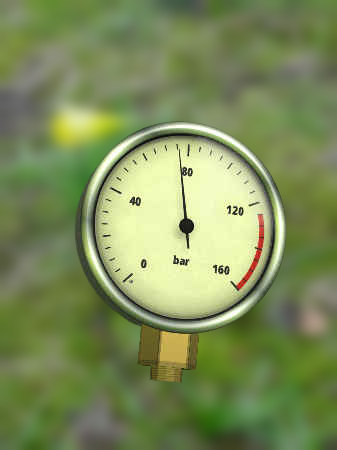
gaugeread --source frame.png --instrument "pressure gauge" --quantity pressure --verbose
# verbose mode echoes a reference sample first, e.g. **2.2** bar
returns **75** bar
